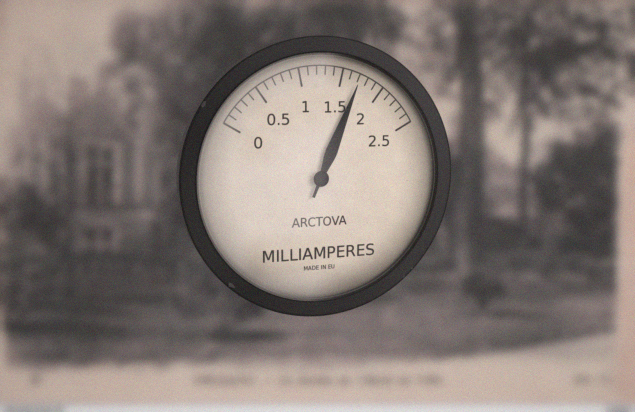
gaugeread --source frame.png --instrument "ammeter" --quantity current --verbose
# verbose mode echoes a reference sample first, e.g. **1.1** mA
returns **1.7** mA
